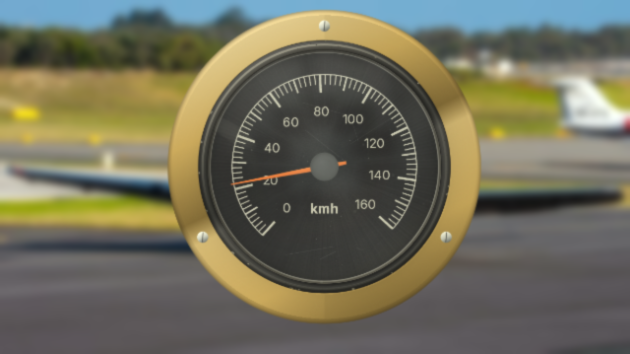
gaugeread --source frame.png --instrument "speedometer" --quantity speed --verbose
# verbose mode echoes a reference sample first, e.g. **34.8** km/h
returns **22** km/h
